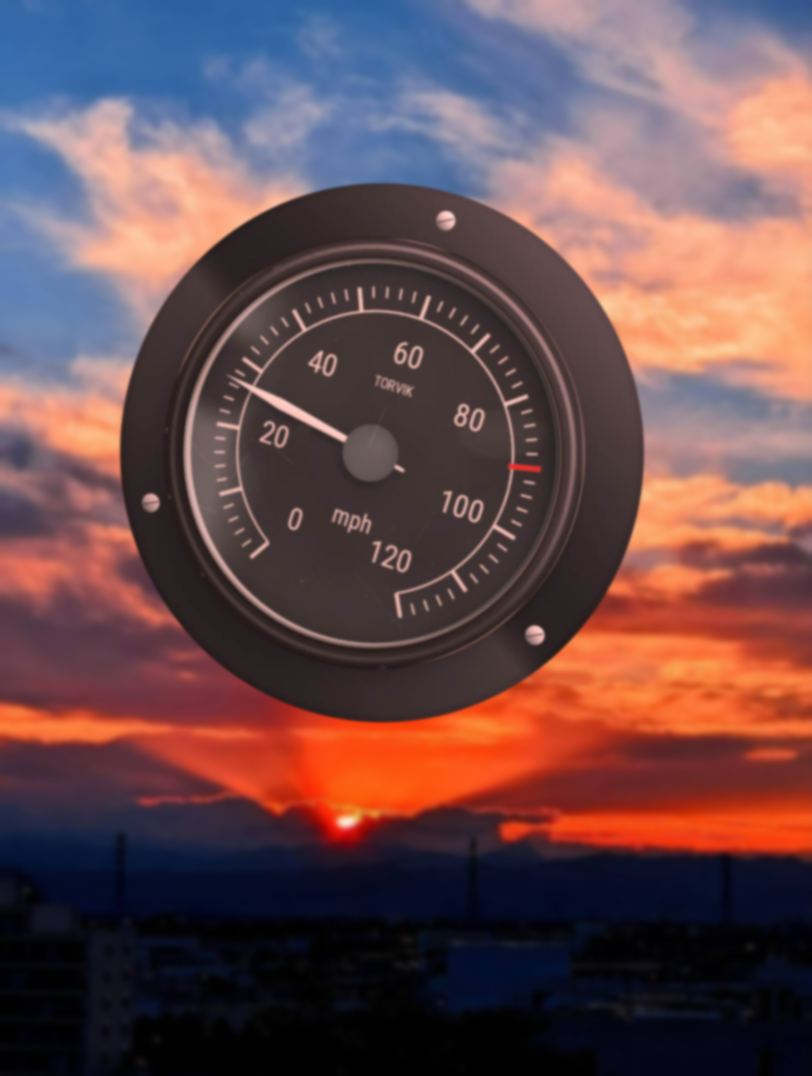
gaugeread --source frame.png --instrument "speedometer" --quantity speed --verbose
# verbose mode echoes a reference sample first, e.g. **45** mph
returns **27** mph
